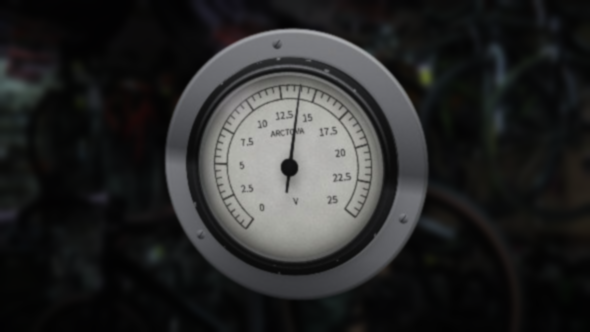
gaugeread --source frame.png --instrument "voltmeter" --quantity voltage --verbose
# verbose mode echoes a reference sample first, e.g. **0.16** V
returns **14** V
